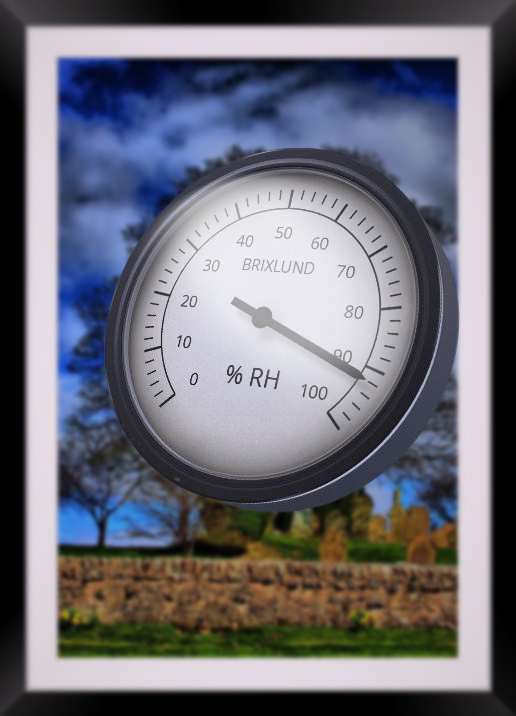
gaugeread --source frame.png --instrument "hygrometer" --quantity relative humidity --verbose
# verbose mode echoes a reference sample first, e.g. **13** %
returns **92** %
